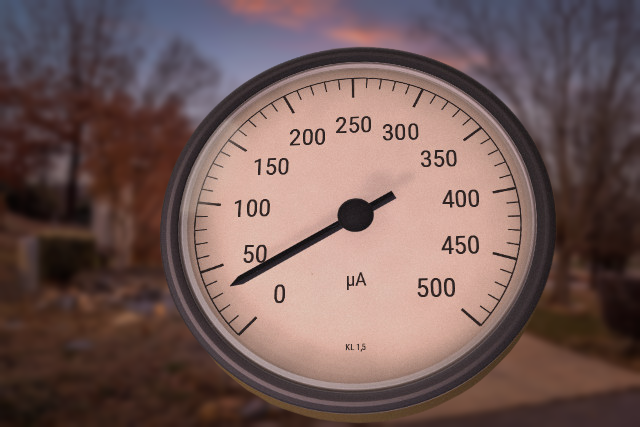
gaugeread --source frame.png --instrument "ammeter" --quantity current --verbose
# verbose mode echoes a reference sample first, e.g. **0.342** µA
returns **30** µA
